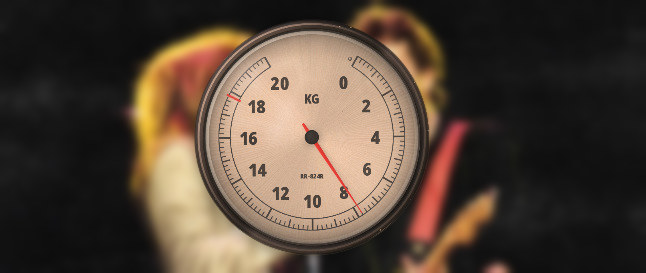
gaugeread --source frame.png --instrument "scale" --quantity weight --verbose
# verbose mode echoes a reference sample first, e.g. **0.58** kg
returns **7.8** kg
